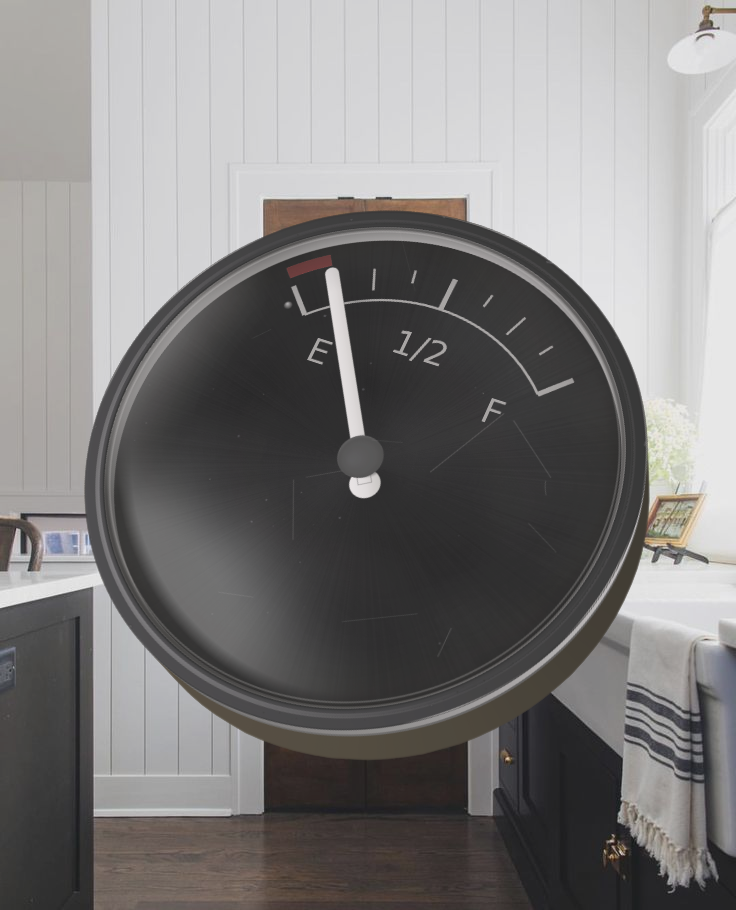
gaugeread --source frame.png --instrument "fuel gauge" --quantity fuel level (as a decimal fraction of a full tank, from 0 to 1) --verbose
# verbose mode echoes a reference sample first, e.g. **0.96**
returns **0.125**
